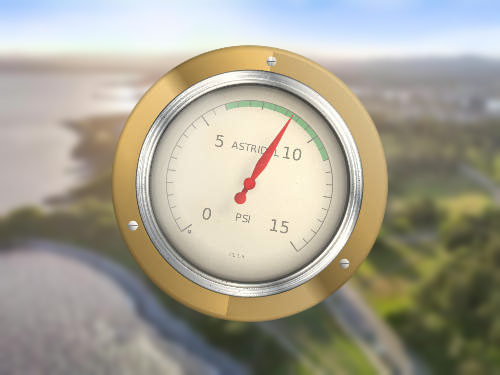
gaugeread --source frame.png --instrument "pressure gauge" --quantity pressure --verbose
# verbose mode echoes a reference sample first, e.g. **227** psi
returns **8.75** psi
